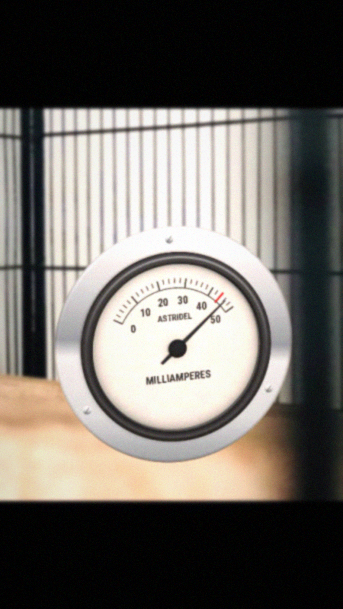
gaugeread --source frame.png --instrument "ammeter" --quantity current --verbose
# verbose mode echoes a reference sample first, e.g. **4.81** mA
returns **46** mA
